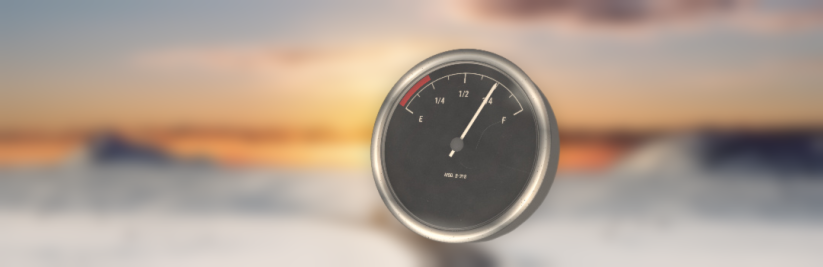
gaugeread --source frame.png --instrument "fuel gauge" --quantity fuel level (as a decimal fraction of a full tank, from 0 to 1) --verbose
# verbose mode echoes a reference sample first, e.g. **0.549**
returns **0.75**
